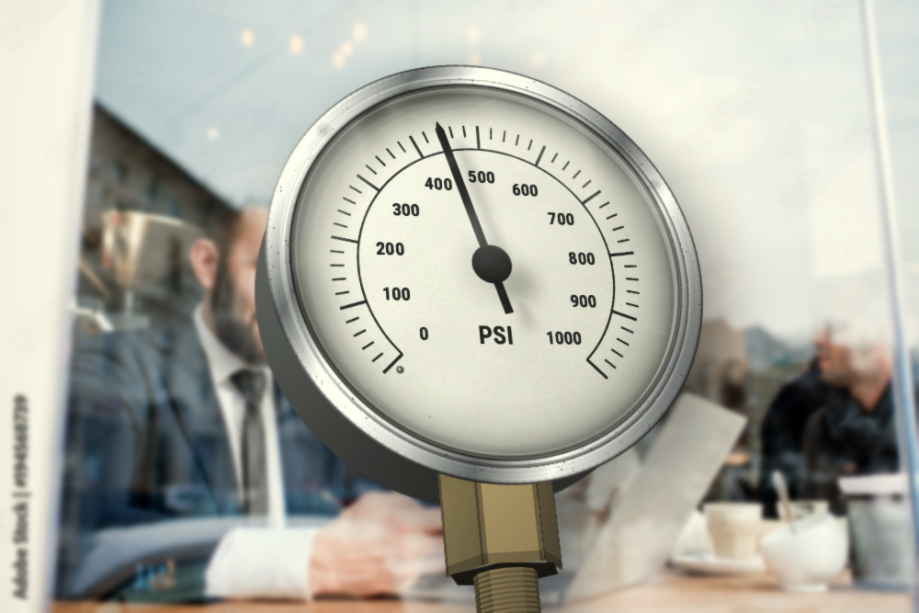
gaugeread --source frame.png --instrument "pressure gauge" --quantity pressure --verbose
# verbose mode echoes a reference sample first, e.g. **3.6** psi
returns **440** psi
